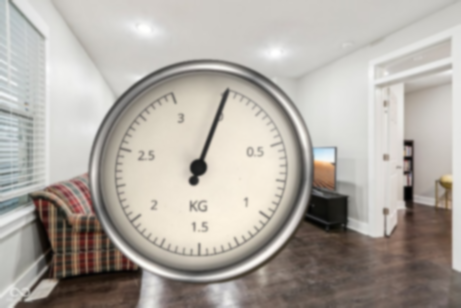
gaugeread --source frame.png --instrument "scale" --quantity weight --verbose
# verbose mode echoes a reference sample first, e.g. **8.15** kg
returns **0** kg
